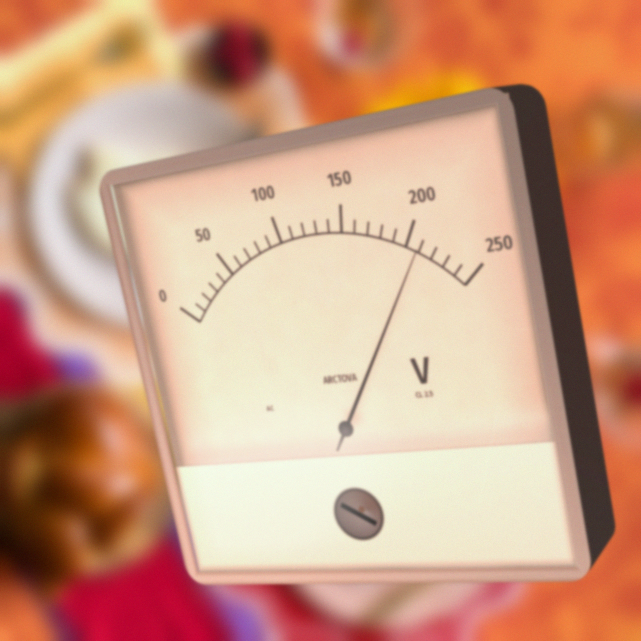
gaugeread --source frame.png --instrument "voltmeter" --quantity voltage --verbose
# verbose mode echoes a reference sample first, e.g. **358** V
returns **210** V
